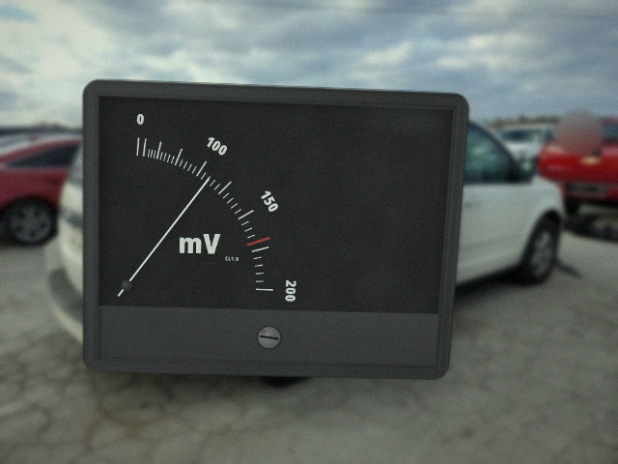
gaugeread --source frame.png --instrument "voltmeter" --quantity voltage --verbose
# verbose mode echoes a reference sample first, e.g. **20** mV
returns **110** mV
